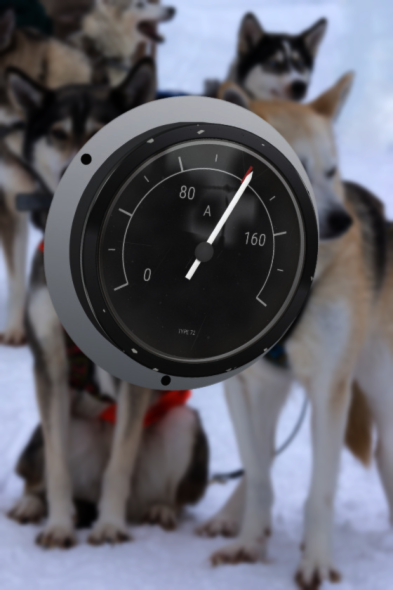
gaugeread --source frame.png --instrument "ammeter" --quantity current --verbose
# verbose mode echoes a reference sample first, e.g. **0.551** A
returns **120** A
